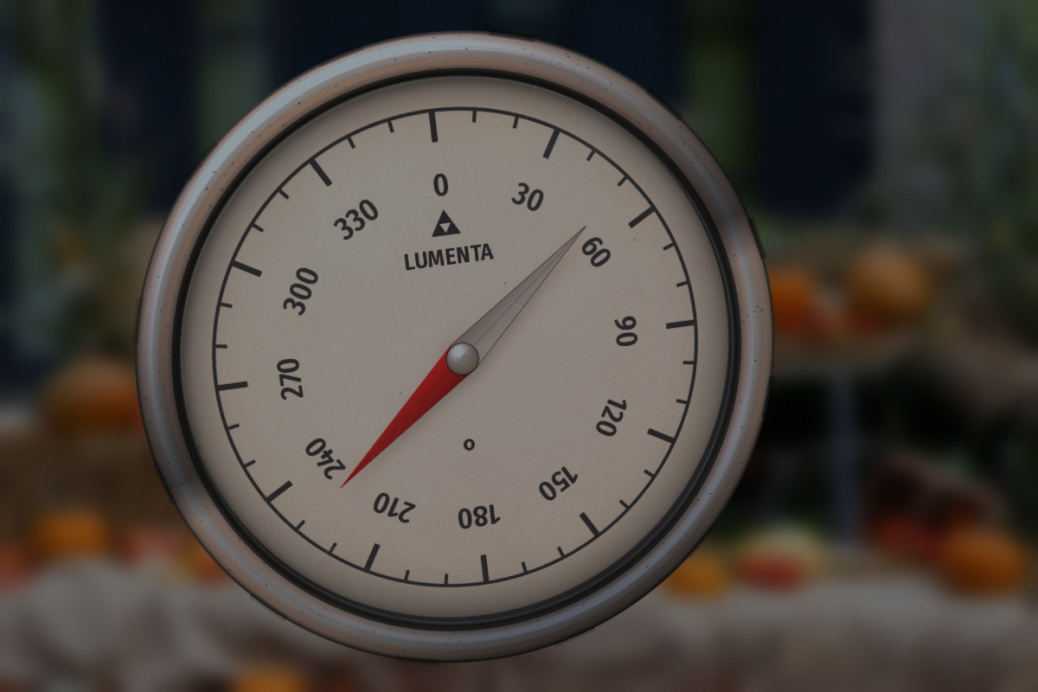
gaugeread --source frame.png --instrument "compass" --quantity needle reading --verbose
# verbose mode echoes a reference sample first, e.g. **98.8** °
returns **230** °
